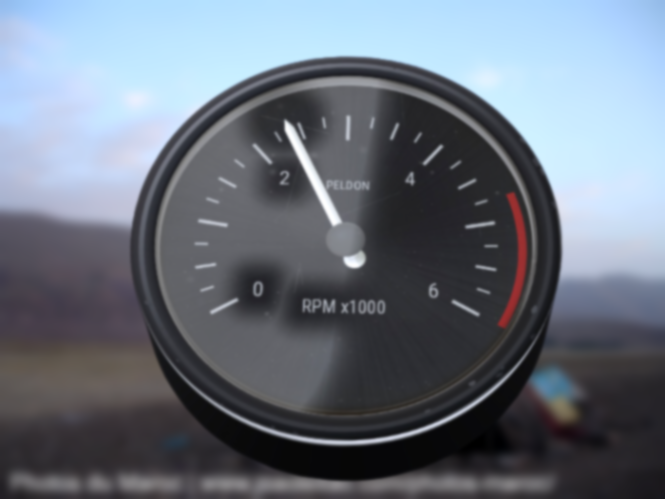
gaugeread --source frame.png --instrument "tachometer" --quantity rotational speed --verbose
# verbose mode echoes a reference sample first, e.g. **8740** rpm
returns **2375** rpm
